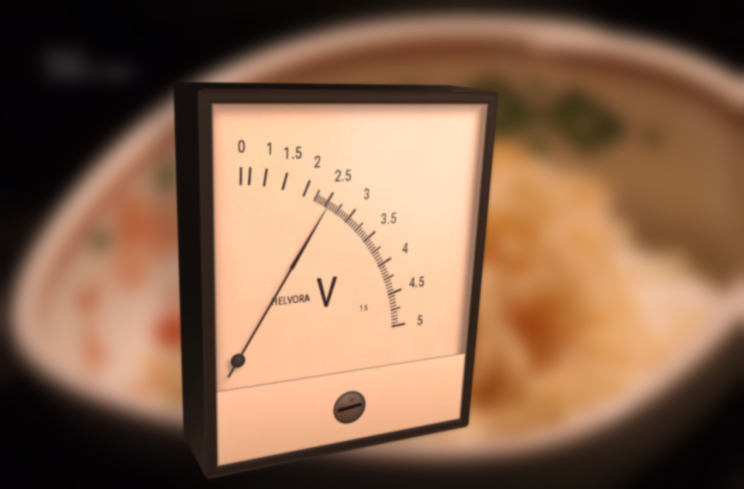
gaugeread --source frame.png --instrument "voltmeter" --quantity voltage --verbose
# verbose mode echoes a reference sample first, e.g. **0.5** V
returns **2.5** V
